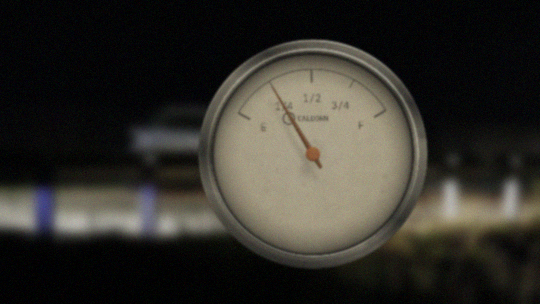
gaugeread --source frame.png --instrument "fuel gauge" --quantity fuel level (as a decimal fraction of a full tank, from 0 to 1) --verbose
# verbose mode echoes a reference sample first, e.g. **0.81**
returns **0.25**
